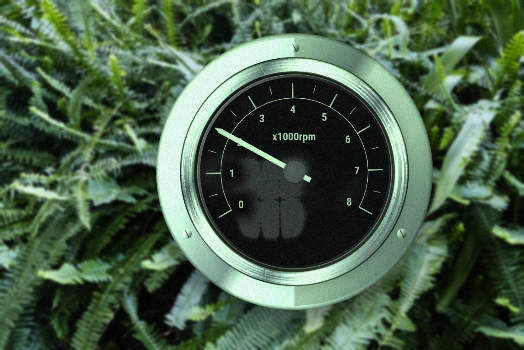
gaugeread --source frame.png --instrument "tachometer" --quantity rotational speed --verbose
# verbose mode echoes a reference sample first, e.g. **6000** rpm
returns **2000** rpm
